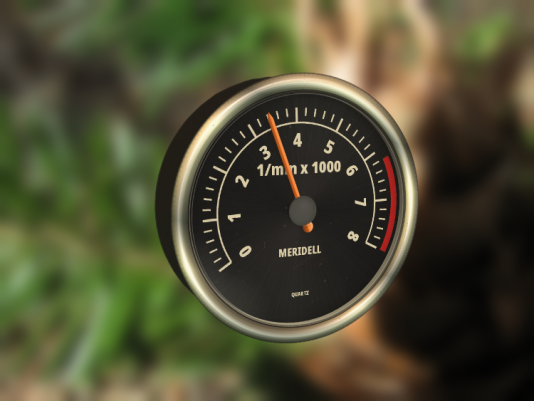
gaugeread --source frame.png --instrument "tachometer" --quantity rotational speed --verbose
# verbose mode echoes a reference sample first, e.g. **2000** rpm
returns **3400** rpm
